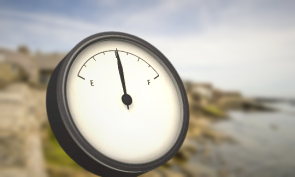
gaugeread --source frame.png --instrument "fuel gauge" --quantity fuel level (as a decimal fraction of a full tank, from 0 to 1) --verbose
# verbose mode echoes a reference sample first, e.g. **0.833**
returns **0.5**
